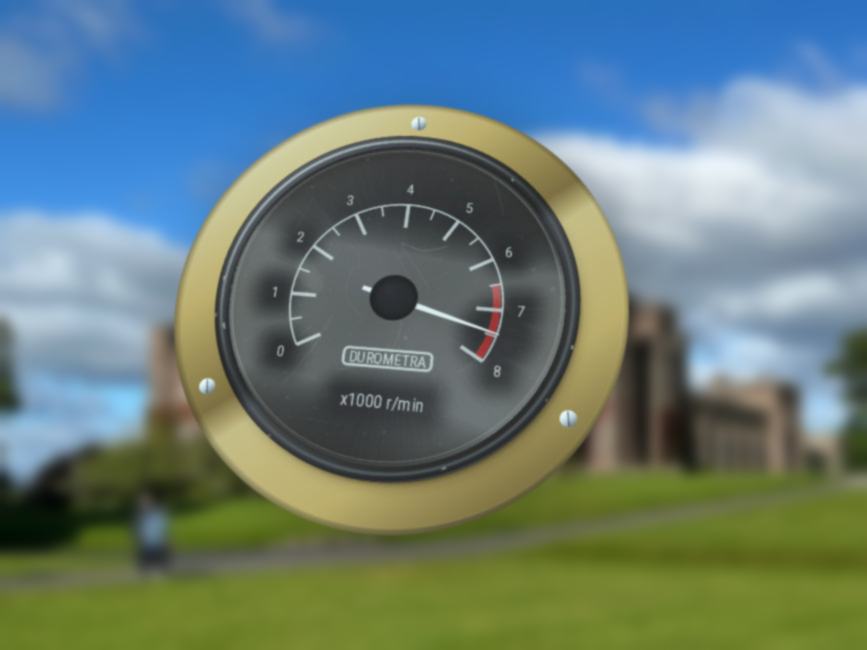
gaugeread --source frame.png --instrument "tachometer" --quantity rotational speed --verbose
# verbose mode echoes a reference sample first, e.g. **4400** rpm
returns **7500** rpm
